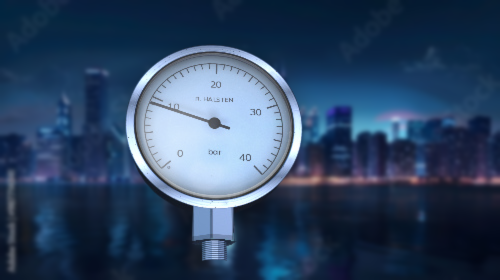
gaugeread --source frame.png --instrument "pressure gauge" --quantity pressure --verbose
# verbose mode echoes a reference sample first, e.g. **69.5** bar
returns **9** bar
